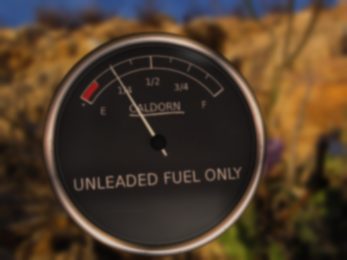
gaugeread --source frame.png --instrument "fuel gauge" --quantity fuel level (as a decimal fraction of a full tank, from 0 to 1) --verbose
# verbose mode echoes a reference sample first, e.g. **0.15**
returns **0.25**
